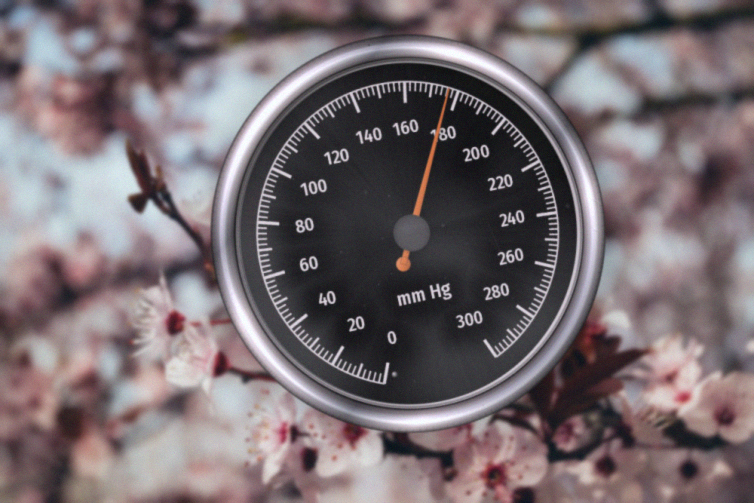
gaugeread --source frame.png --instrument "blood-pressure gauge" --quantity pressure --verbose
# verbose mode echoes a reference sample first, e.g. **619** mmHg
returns **176** mmHg
